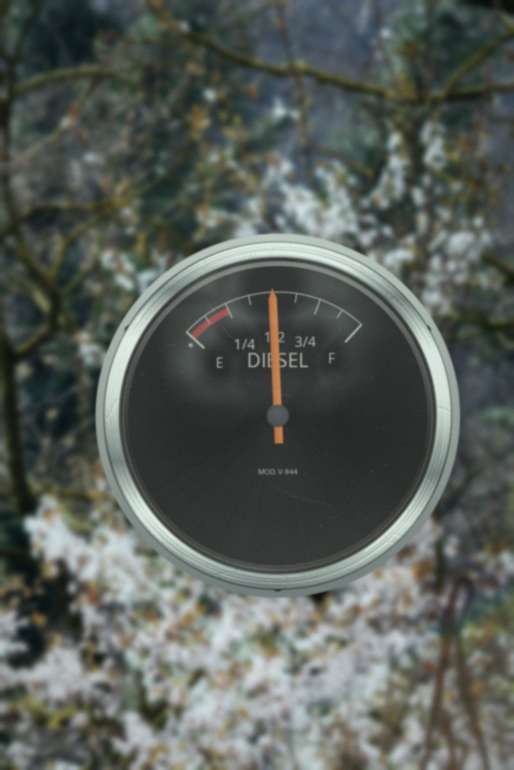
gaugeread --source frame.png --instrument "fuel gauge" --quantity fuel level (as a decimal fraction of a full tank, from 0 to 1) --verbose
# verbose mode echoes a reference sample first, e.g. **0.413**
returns **0.5**
